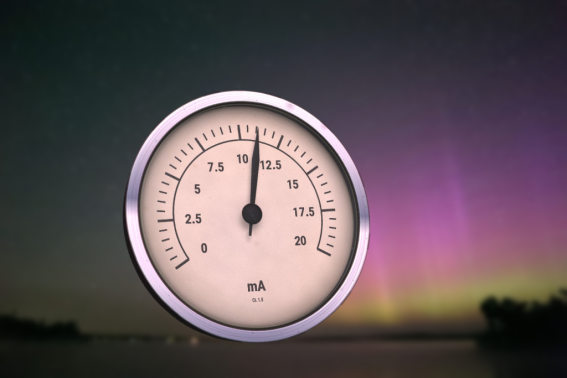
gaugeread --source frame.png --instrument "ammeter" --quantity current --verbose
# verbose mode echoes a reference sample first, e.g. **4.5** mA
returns **11** mA
